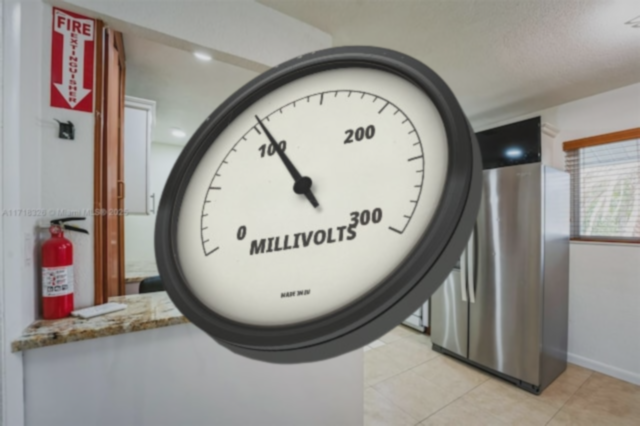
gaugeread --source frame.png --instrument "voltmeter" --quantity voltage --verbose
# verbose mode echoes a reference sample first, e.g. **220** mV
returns **105** mV
